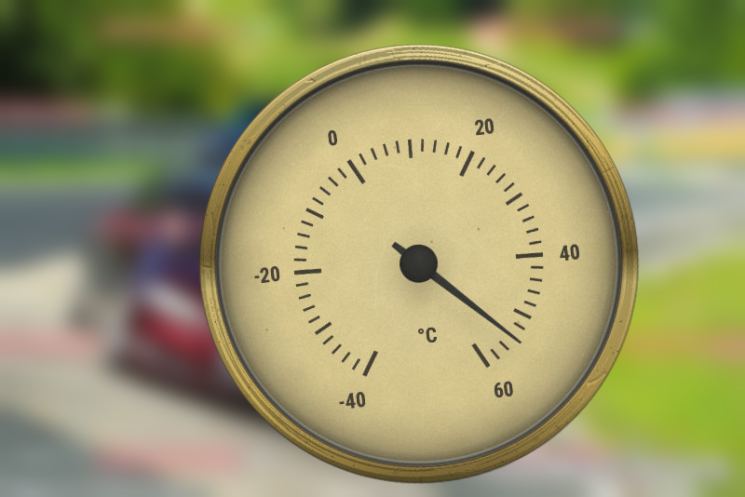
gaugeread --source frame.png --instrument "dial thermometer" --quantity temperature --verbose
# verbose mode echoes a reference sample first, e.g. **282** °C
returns **54** °C
